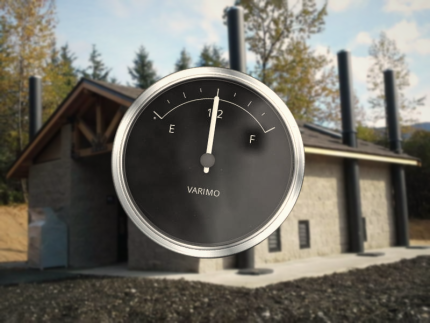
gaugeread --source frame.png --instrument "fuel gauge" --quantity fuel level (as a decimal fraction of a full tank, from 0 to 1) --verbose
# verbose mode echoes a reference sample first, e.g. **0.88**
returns **0.5**
